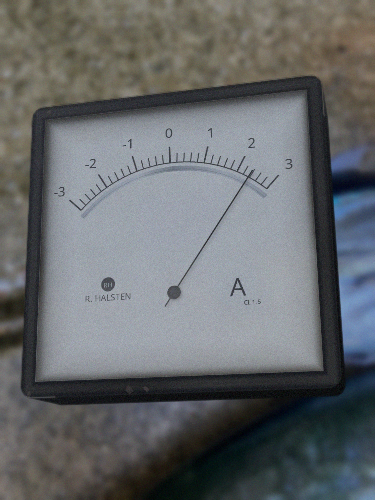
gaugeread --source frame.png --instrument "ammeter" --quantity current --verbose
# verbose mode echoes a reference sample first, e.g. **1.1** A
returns **2.4** A
